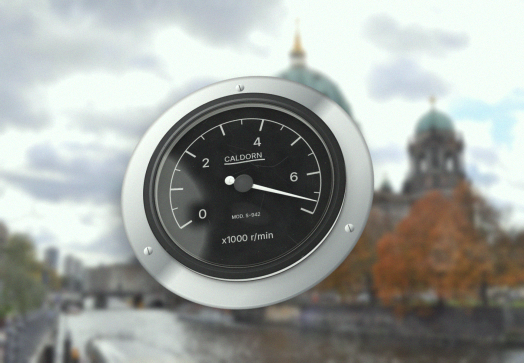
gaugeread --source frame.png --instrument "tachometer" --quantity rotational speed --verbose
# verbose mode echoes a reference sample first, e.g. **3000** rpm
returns **6750** rpm
